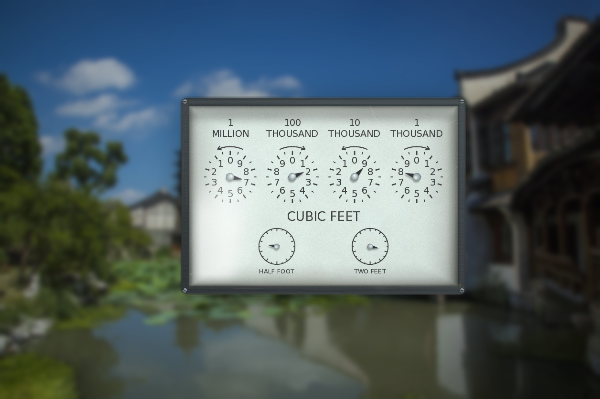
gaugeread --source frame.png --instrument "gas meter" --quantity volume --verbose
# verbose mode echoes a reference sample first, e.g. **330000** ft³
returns **718800** ft³
